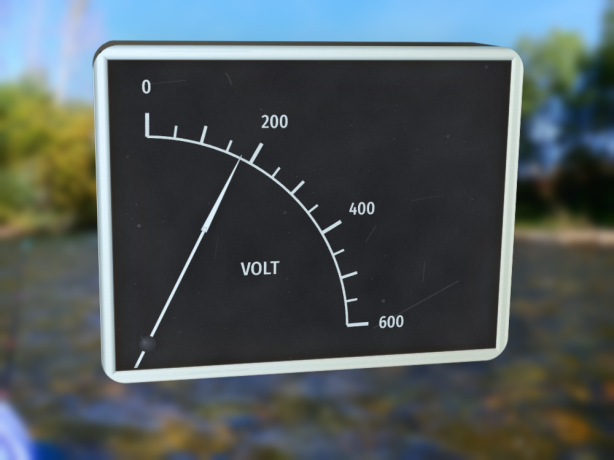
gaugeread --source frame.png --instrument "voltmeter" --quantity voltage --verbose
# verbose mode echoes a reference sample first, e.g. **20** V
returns **175** V
